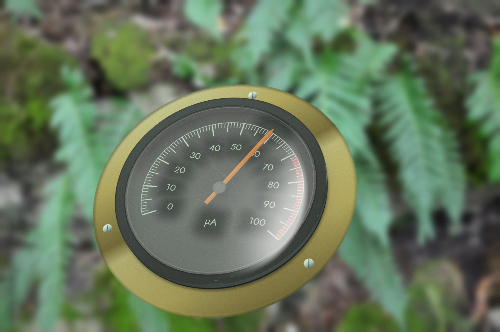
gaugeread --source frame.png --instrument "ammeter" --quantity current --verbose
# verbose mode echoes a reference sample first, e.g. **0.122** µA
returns **60** µA
